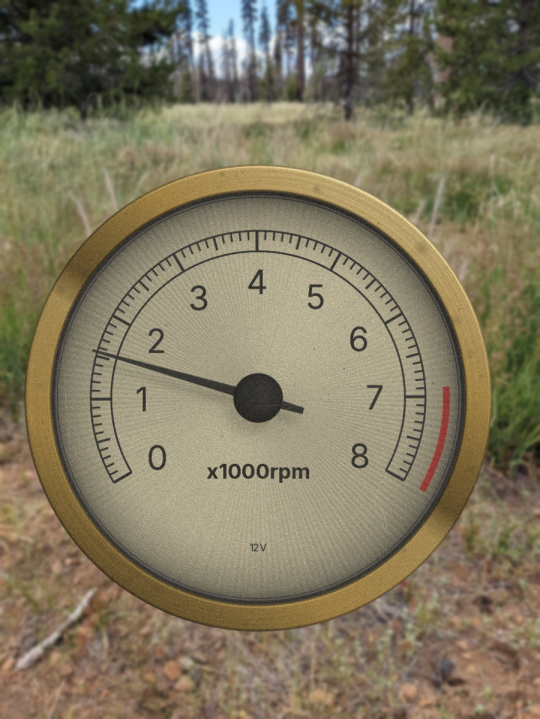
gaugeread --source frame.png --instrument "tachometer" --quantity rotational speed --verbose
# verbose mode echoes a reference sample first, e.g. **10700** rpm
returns **1550** rpm
